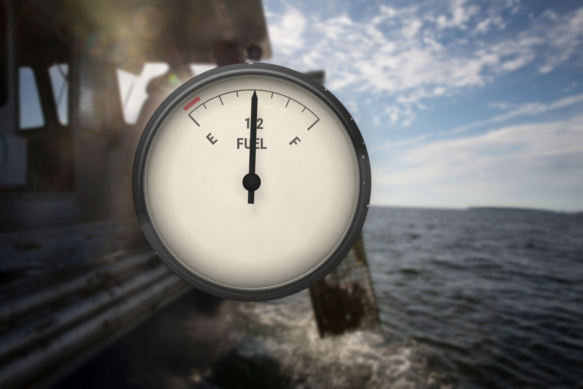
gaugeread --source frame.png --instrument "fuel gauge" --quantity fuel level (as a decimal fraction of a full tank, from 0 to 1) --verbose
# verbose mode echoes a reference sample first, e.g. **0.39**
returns **0.5**
